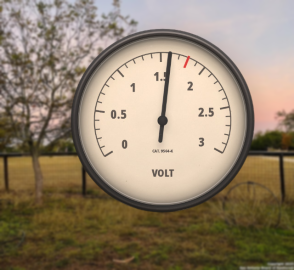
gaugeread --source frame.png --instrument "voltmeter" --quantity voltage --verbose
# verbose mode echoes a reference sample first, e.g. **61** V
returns **1.6** V
